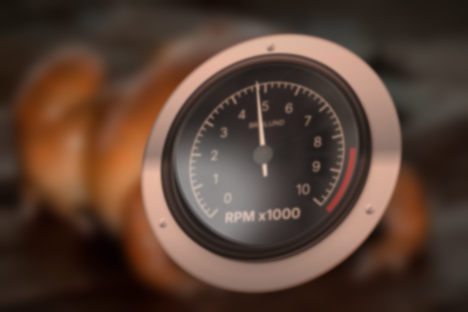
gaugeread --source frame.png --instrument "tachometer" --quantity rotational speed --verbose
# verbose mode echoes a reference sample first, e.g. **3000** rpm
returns **4800** rpm
